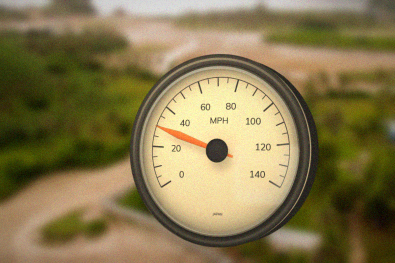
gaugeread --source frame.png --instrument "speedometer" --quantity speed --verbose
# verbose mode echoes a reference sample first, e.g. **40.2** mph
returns **30** mph
